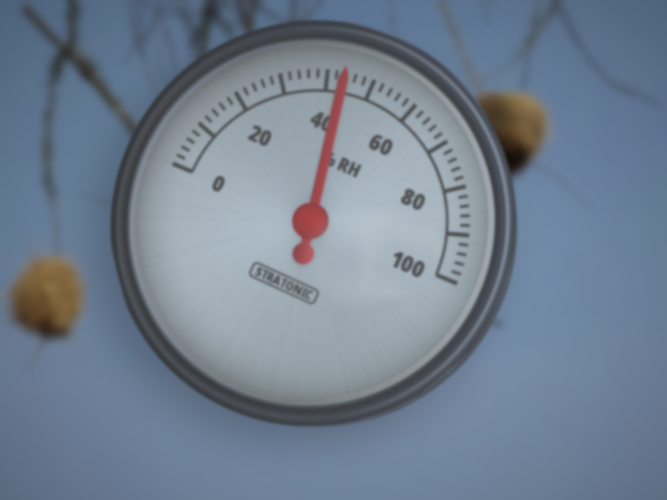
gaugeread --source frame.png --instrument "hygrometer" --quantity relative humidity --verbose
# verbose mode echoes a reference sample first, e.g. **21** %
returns **44** %
